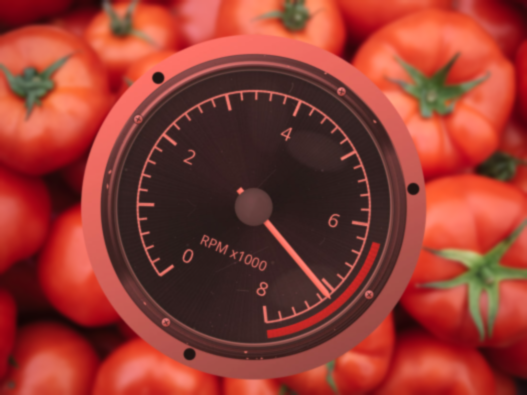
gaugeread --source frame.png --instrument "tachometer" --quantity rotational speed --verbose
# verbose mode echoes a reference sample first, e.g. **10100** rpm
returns **7100** rpm
